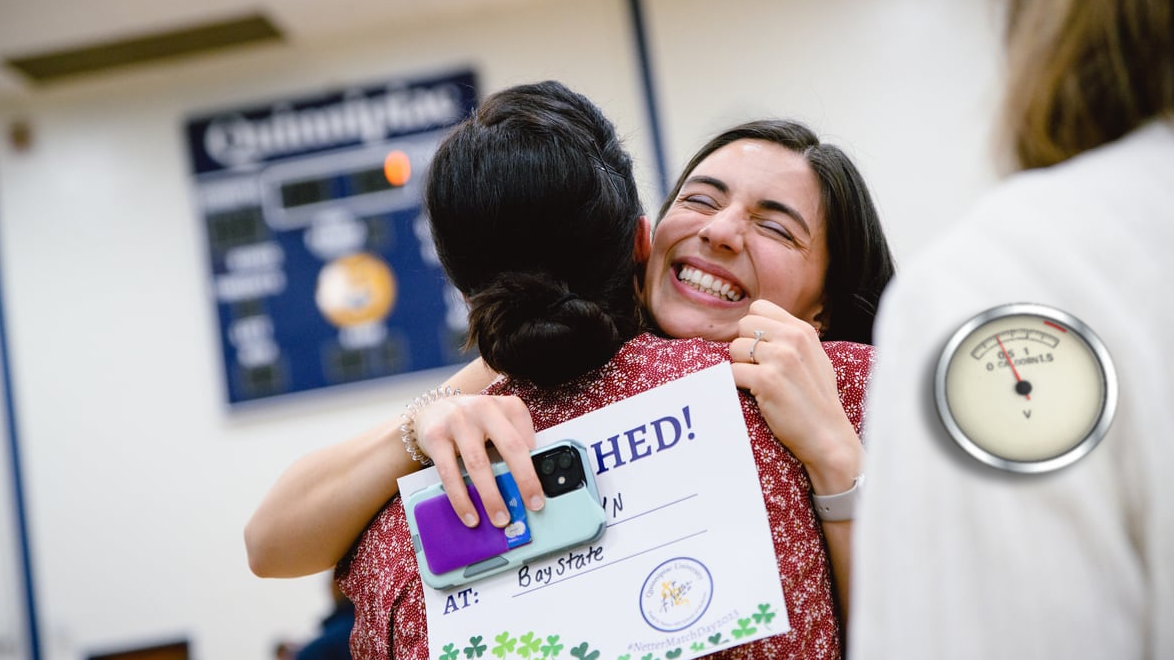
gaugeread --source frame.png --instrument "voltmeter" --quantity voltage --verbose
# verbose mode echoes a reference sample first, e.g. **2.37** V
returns **0.5** V
